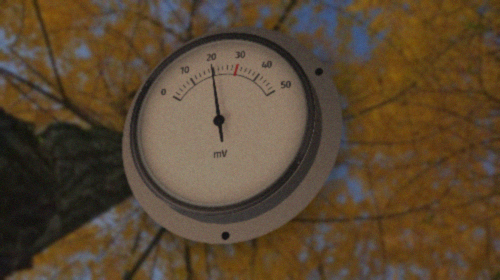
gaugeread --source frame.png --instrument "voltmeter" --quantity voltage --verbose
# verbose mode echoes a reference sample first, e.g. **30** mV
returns **20** mV
